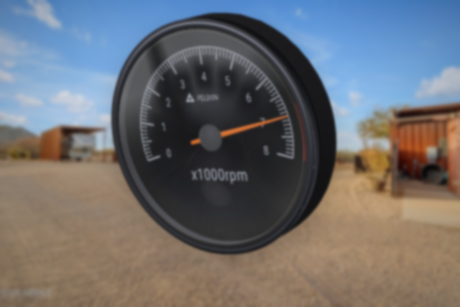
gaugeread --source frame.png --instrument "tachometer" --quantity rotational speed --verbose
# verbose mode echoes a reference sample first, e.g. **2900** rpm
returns **7000** rpm
